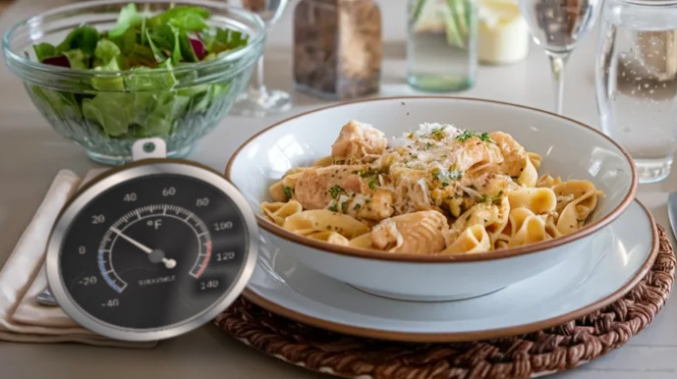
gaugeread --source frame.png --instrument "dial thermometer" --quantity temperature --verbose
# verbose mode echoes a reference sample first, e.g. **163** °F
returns **20** °F
